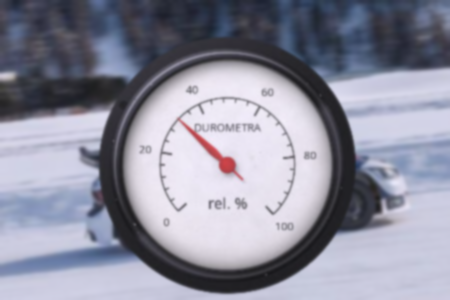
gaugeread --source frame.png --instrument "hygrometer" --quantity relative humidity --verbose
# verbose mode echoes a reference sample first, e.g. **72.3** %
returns **32** %
